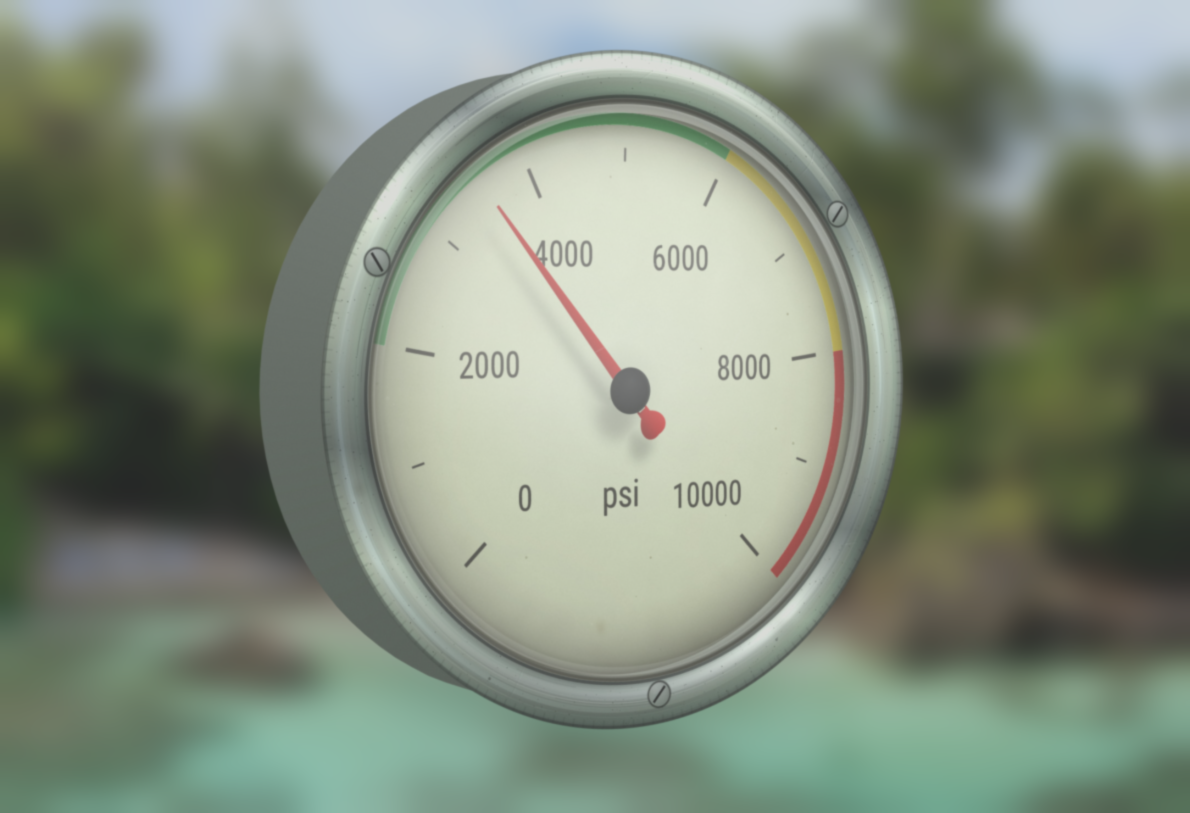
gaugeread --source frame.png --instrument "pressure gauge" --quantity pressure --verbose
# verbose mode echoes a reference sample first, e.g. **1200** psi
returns **3500** psi
